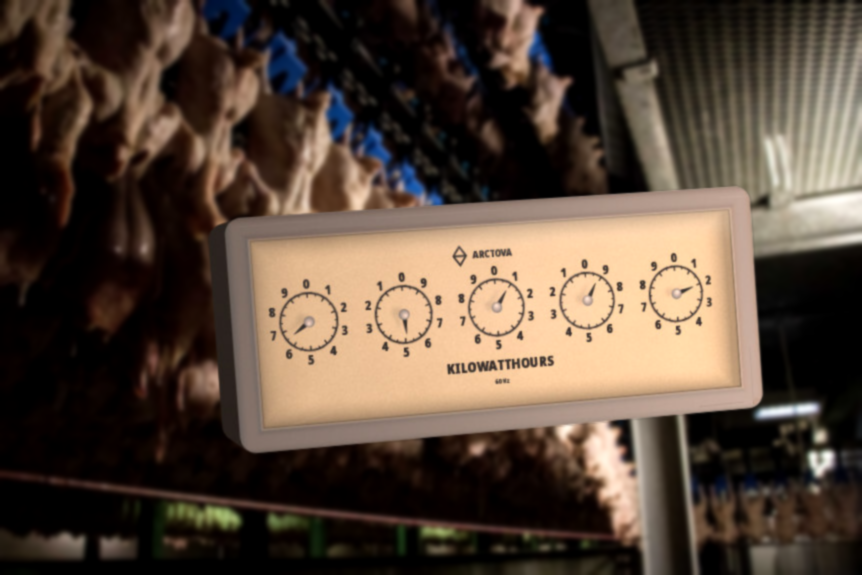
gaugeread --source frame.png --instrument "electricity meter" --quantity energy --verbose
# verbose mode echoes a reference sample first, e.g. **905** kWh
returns **65092** kWh
